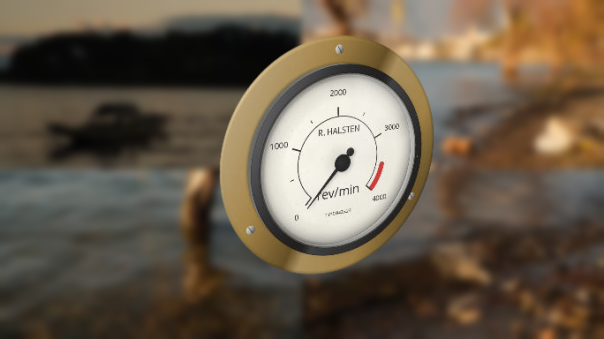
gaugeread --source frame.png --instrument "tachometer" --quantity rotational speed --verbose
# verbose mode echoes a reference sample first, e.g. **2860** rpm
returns **0** rpm
